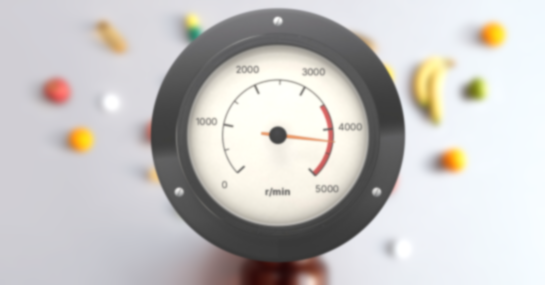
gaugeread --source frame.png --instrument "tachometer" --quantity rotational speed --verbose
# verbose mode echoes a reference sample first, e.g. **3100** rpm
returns **4250** rpm
